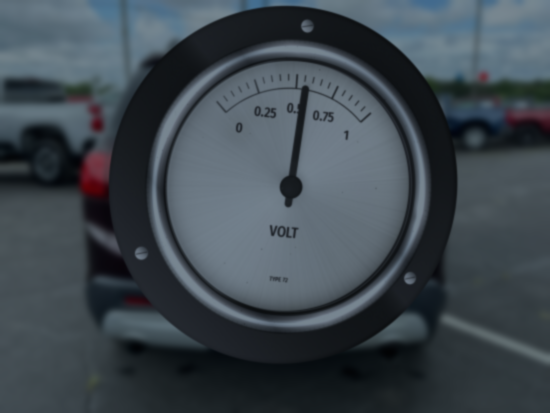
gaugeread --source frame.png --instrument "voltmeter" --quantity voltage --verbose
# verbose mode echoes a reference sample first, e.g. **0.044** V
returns **0.55** V
